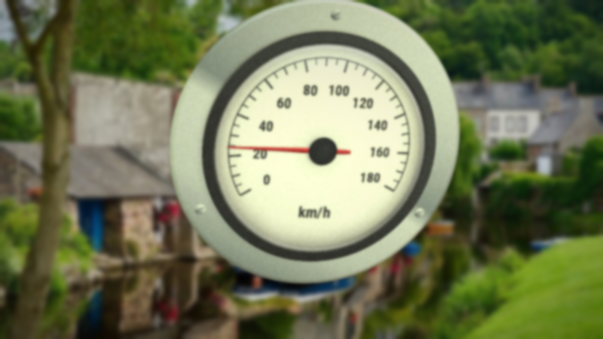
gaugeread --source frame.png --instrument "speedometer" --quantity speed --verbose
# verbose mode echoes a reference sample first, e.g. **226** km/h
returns **25** km/h
